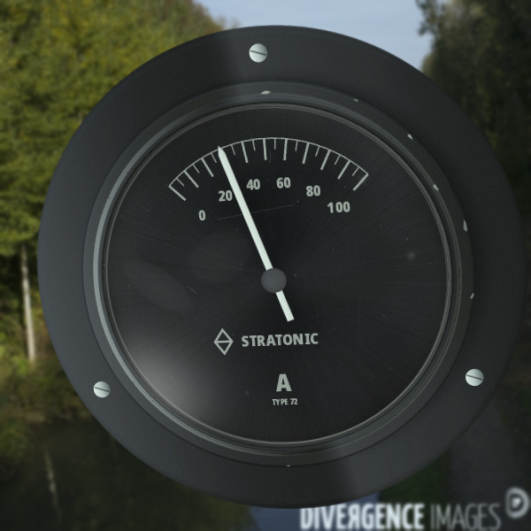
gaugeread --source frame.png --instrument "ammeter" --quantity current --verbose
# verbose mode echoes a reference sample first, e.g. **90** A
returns **30** A
